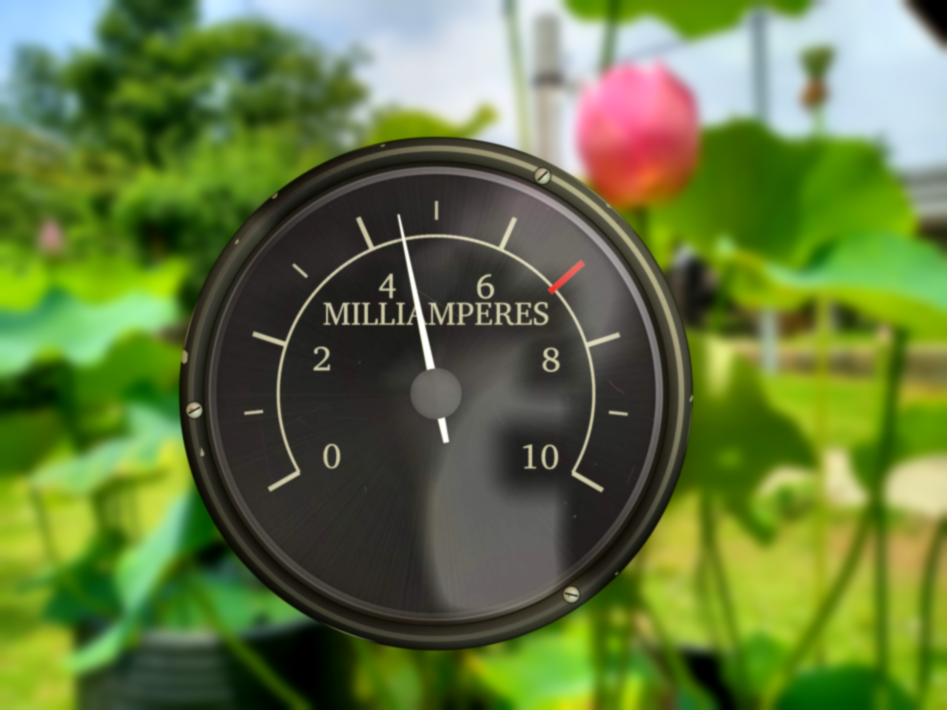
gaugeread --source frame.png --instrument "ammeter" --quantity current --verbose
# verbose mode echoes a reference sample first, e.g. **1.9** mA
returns **4.5** mA
